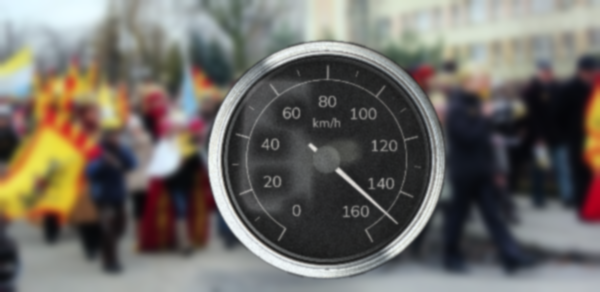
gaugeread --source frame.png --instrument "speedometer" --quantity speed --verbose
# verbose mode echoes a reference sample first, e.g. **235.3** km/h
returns **150** km/h
